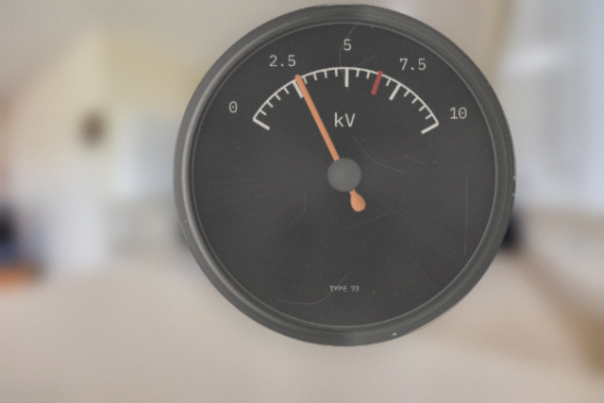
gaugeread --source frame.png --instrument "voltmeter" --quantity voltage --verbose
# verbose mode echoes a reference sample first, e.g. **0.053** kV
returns **2.75** kV
